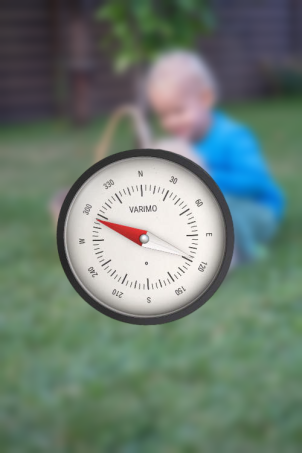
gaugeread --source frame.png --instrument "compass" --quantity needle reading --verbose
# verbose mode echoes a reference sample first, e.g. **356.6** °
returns **295** °
